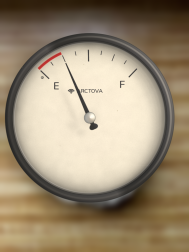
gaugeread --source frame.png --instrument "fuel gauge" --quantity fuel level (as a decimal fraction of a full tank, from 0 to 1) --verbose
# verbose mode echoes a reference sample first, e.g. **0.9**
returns **0.25**
